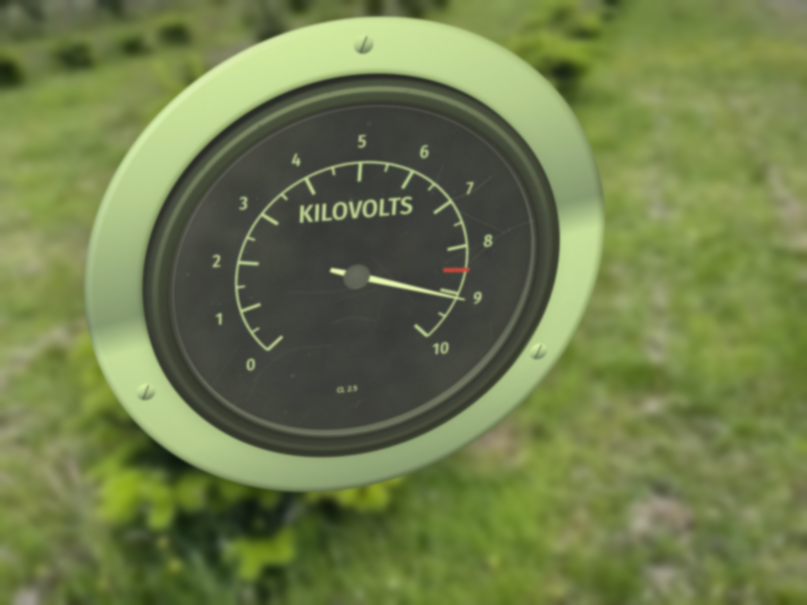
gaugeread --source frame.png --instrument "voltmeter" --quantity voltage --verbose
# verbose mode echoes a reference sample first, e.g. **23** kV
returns **9** kV
